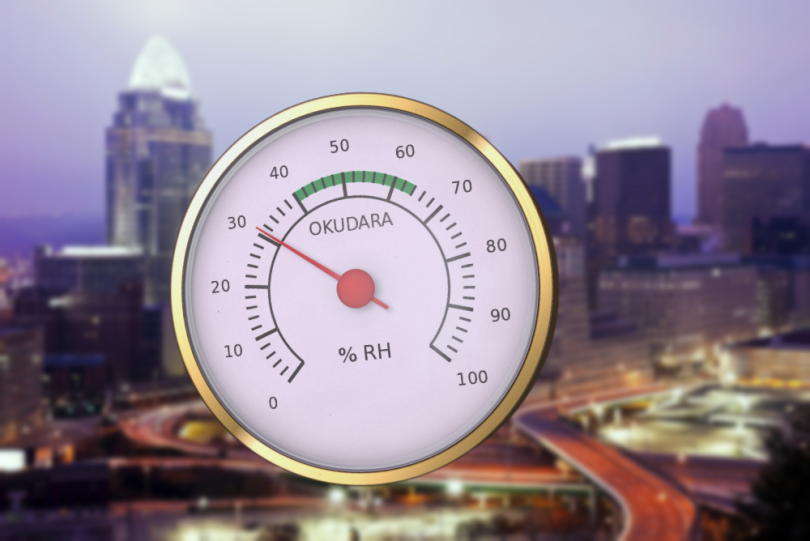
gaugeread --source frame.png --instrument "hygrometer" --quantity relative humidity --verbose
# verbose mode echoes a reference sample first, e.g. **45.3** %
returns **31** %
